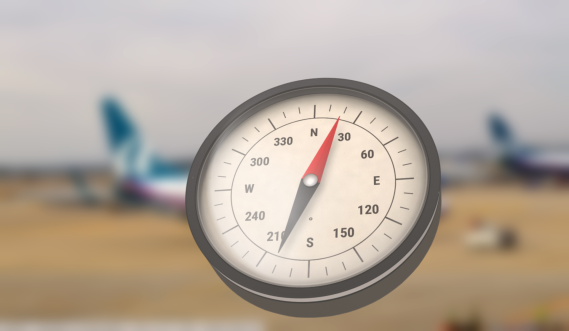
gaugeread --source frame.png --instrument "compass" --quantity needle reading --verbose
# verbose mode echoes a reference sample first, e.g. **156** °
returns **20** °
